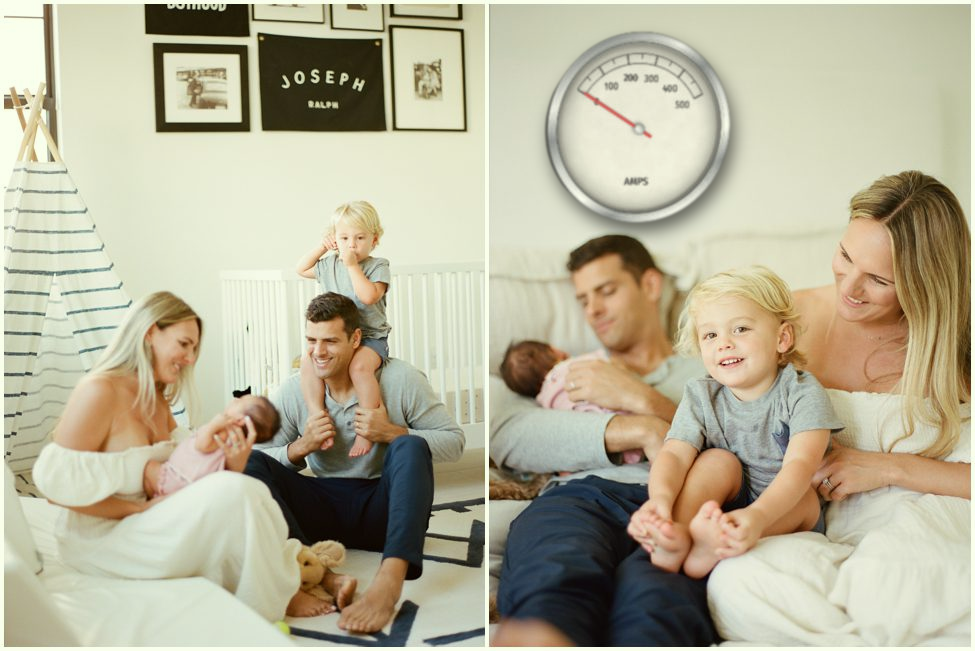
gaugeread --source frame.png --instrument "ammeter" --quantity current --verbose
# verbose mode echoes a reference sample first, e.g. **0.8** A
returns **0** A
